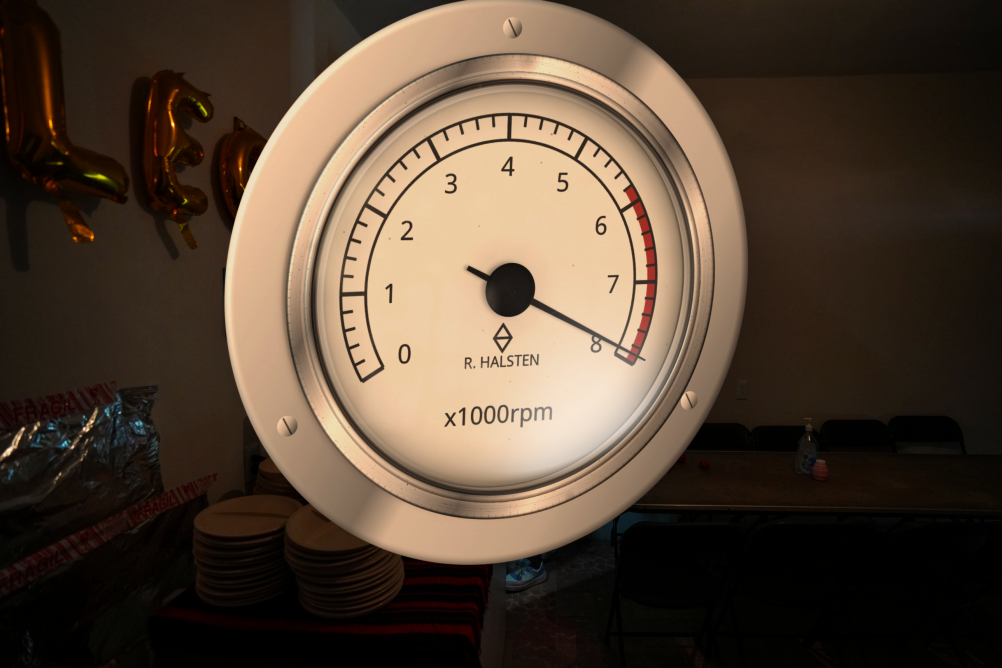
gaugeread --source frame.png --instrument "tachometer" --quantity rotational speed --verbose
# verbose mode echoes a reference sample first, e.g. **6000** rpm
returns **7900** rpm
